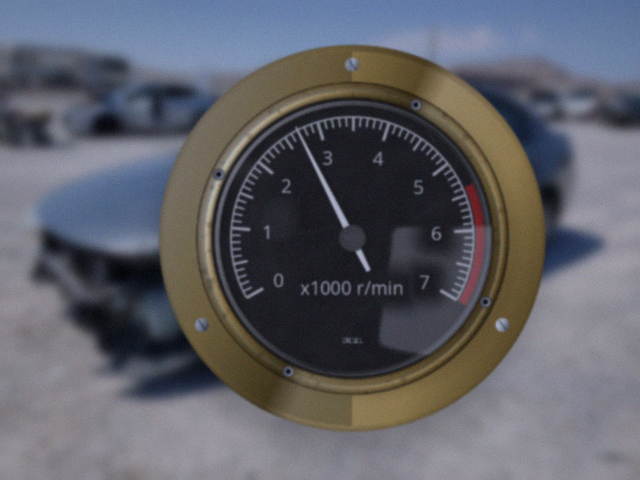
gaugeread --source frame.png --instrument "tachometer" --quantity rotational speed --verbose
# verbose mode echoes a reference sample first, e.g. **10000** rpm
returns **2700** rpm
